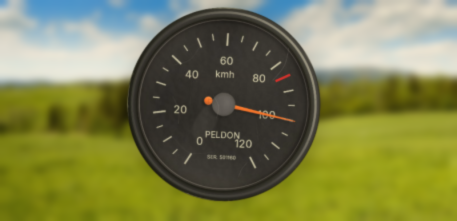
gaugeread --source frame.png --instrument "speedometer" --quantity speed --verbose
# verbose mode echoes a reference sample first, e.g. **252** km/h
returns **100** km/h
